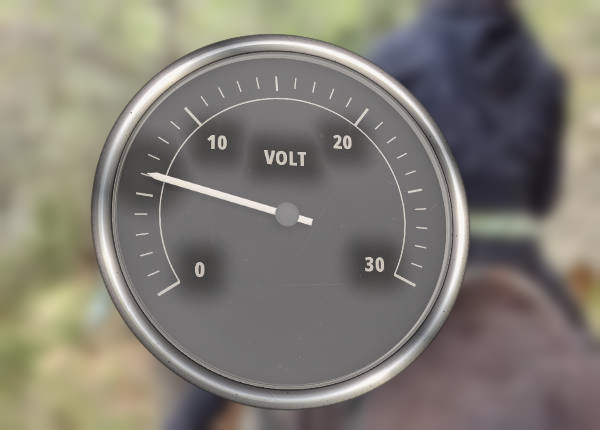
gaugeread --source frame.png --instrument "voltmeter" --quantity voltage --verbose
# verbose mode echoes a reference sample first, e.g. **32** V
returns **6** V
